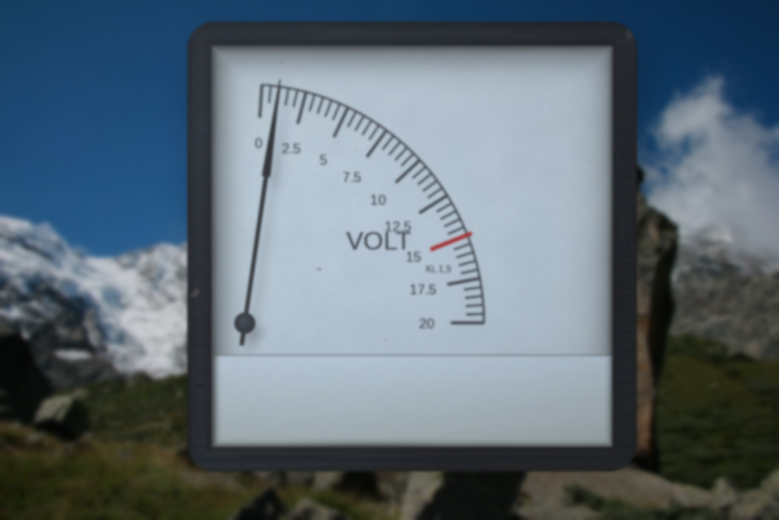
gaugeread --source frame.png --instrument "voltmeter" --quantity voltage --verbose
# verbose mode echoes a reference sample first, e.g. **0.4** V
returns **1** V
